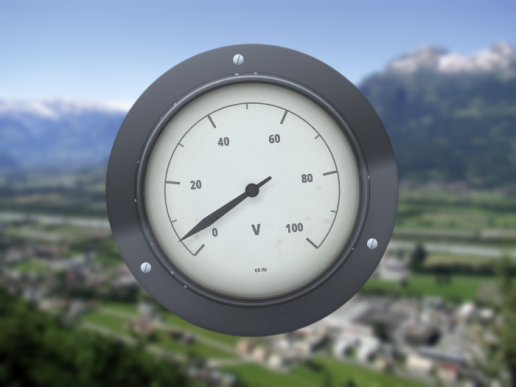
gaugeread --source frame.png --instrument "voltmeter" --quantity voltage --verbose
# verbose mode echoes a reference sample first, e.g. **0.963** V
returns **5** V
